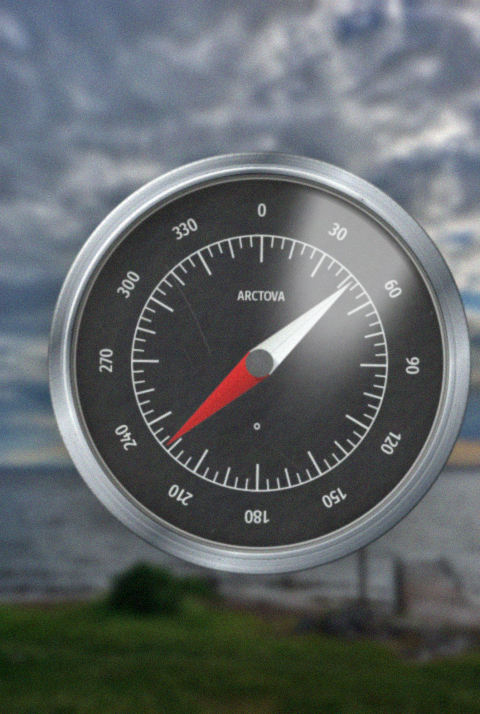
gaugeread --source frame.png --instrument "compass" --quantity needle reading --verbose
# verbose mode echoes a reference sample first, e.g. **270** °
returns **227.5** °
